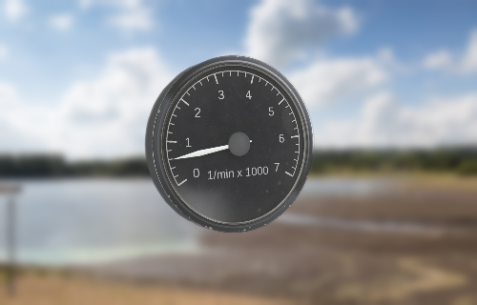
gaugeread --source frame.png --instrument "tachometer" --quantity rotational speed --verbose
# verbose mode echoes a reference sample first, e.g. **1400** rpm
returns **600** rpm
